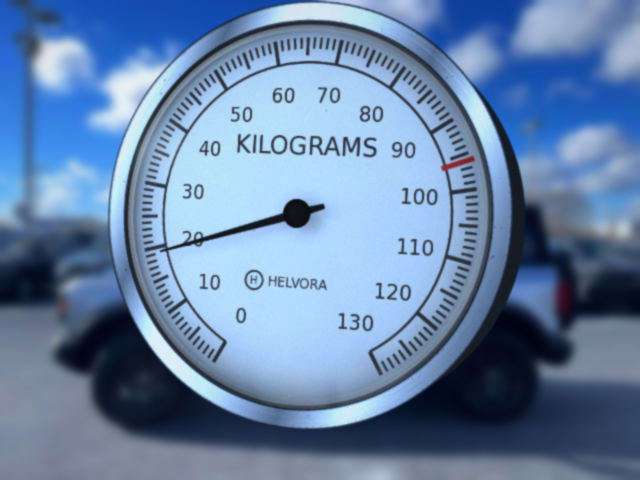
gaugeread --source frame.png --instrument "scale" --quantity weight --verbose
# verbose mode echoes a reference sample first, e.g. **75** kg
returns **19** kg
